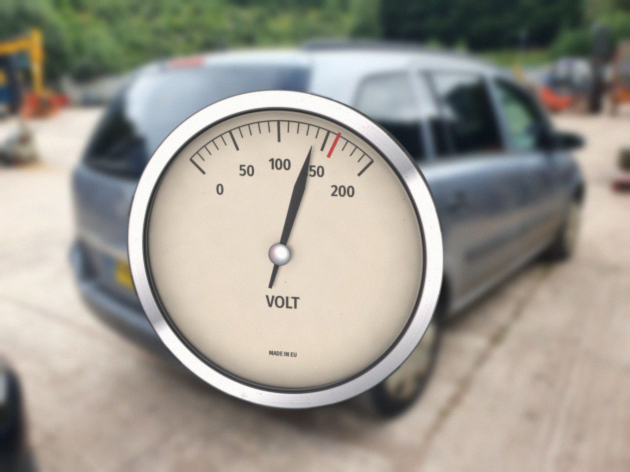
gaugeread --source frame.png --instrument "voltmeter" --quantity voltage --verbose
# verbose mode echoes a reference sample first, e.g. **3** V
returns **140** V
